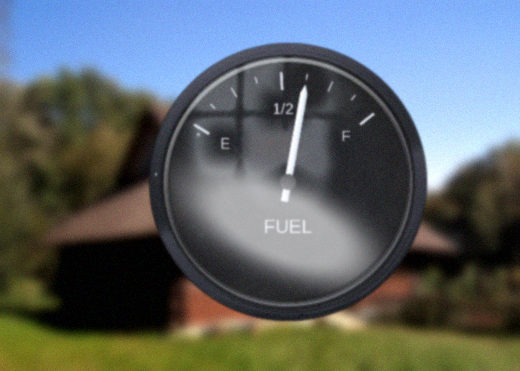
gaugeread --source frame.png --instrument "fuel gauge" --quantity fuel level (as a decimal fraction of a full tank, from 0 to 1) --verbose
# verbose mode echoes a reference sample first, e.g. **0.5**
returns **0.625**
